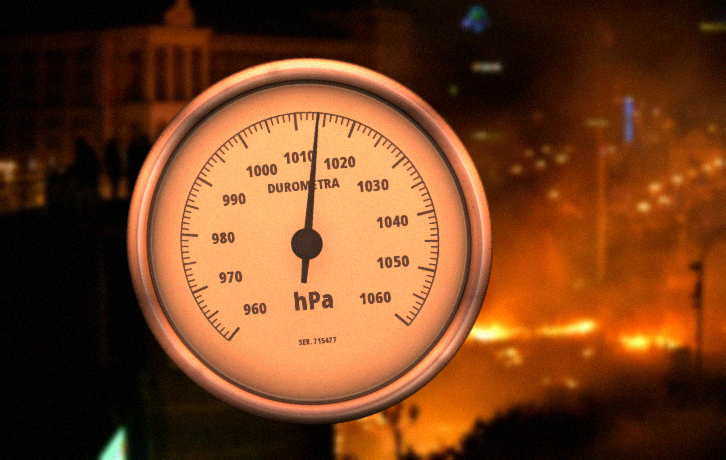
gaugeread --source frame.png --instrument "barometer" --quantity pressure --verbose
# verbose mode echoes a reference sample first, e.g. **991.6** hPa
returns **1014** hPa
